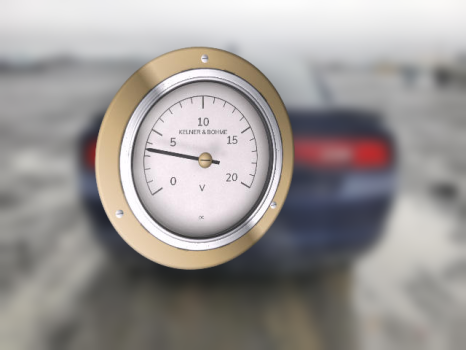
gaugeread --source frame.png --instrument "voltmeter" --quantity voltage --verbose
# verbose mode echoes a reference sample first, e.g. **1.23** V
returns **3.5** V
